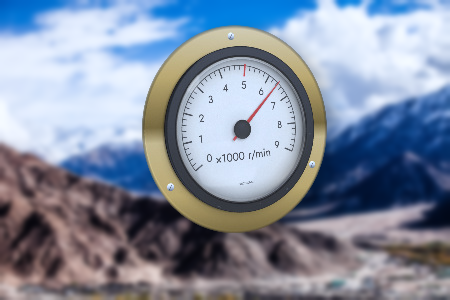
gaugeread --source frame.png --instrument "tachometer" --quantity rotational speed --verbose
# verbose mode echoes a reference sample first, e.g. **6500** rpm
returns **6400** rpm
